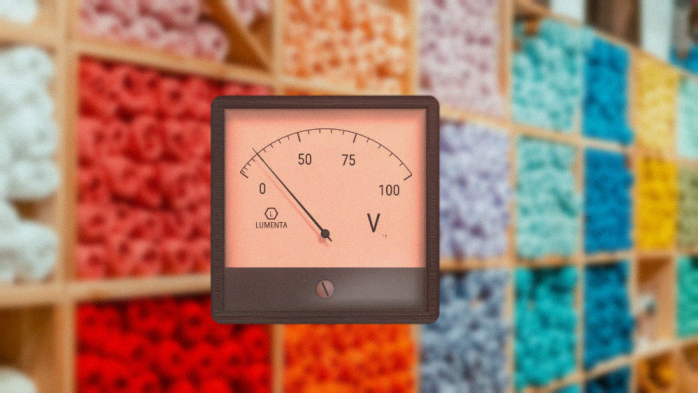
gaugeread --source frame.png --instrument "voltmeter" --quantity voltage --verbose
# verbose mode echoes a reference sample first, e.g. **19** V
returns **25** V
